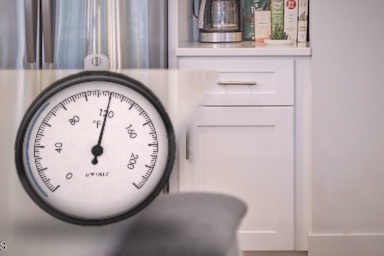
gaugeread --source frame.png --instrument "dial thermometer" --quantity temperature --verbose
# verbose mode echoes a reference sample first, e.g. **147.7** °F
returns **120** °F
